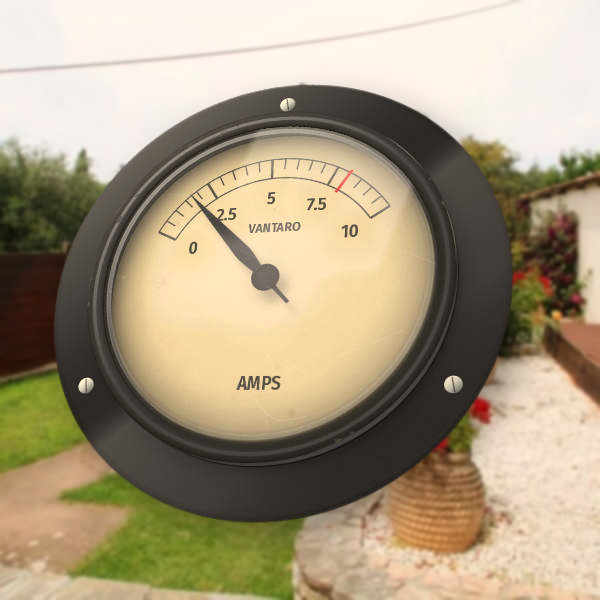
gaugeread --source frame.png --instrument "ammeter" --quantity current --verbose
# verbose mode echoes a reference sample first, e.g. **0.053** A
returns **1.75** A
